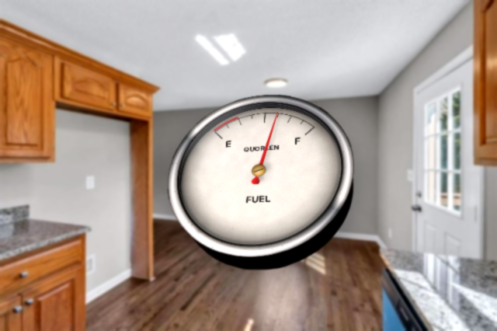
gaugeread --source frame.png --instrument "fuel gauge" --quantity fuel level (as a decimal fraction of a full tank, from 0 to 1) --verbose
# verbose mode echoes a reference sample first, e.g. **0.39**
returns **0.625**
